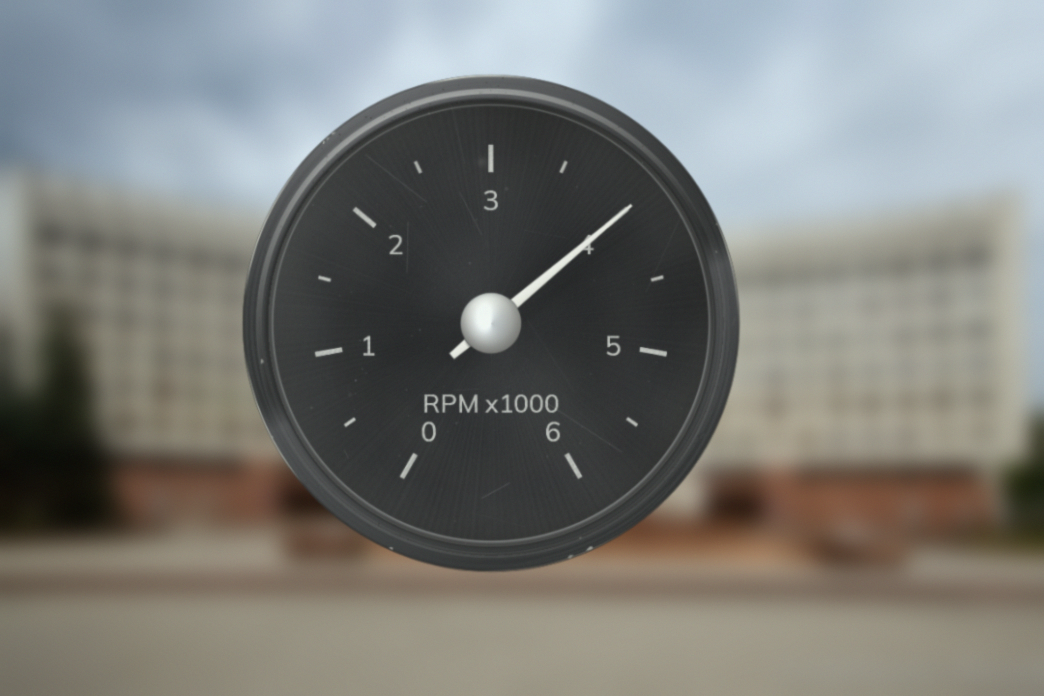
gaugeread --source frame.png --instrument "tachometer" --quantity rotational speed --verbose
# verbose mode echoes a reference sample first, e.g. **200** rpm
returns **4000** rpm
